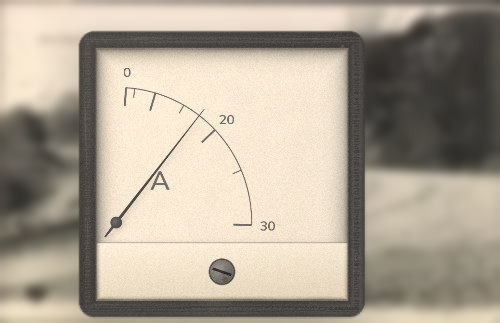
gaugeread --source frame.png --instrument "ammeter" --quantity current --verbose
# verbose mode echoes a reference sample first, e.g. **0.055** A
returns **17.5** A
